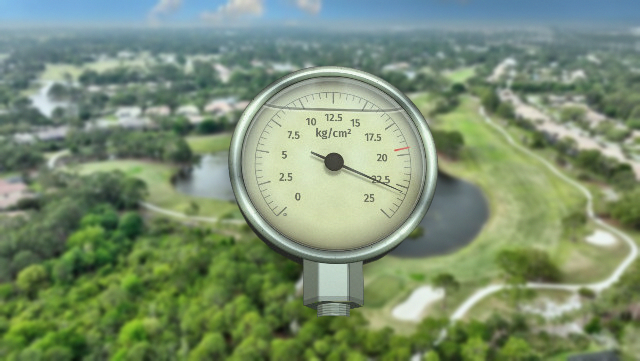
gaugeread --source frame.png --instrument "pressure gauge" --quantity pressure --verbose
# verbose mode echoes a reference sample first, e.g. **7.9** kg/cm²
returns **23** kg/cm²
